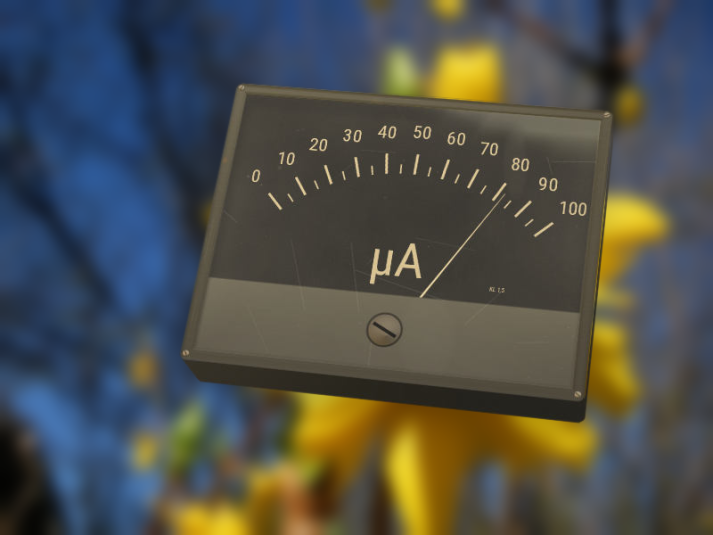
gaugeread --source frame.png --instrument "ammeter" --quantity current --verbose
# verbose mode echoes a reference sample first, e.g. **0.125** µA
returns **82.5** µA
